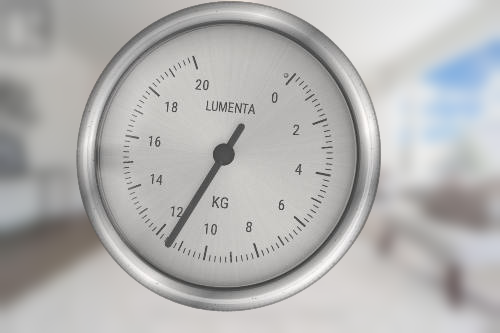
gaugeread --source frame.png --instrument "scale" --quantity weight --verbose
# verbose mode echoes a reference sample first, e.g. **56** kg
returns **11.4** kg
